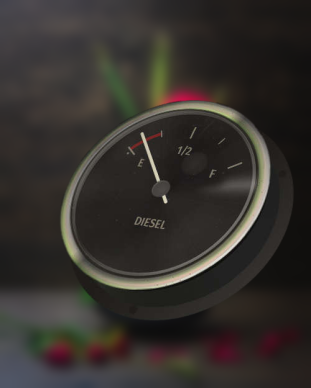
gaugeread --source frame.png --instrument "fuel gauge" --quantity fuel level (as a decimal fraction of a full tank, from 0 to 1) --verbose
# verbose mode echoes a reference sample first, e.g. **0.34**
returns **0.125**
